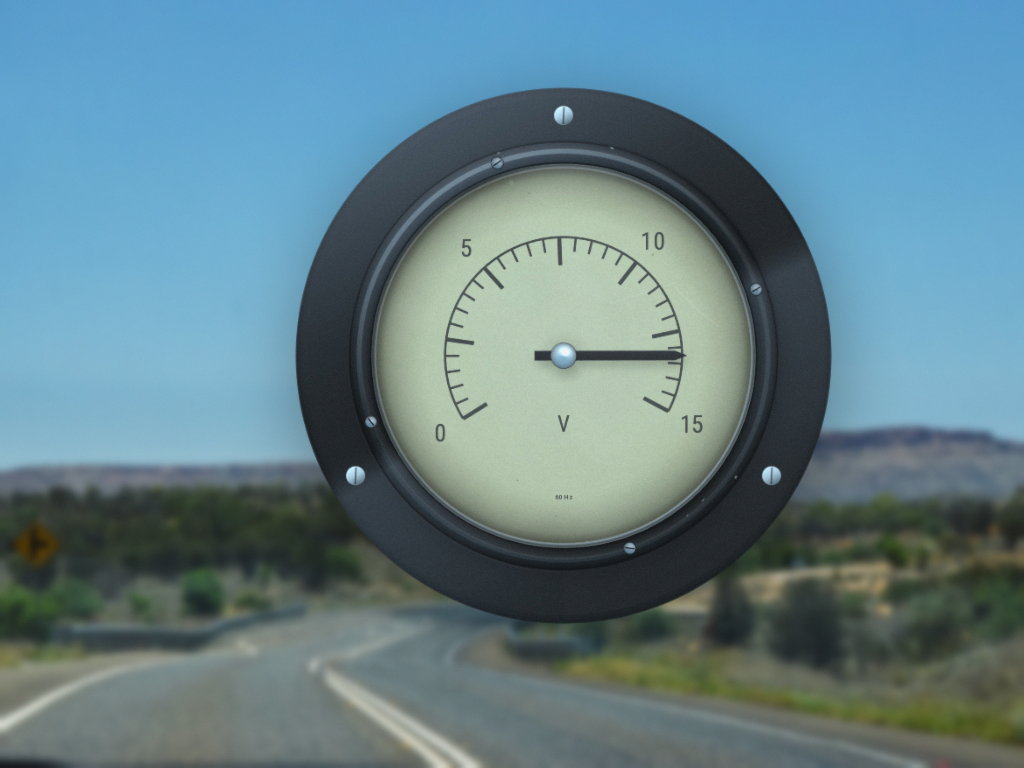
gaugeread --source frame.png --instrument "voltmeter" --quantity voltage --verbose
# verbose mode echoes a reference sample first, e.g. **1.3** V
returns **13.25** V
